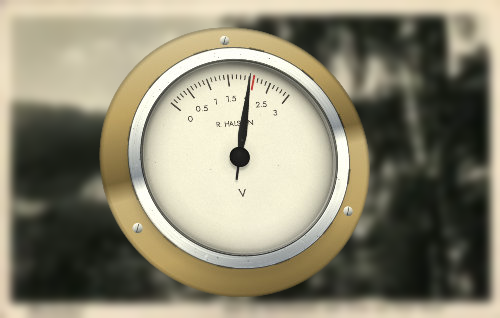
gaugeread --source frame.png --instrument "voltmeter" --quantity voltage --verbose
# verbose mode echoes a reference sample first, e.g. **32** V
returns **2** V
